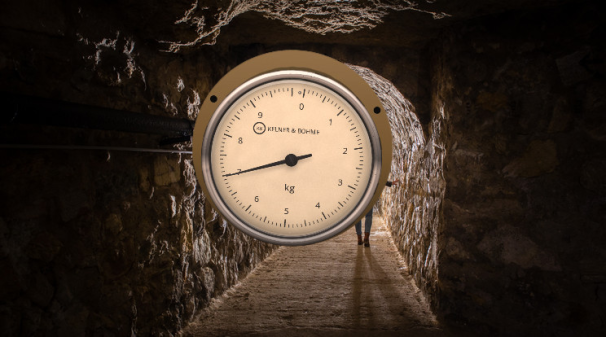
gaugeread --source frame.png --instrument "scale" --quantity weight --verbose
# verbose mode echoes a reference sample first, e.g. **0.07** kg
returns **7** kg
